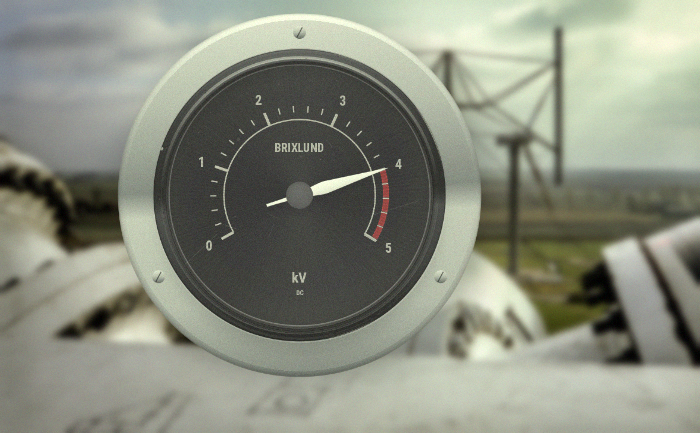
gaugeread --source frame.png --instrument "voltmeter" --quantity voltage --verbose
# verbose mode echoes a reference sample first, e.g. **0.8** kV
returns **4** kV
